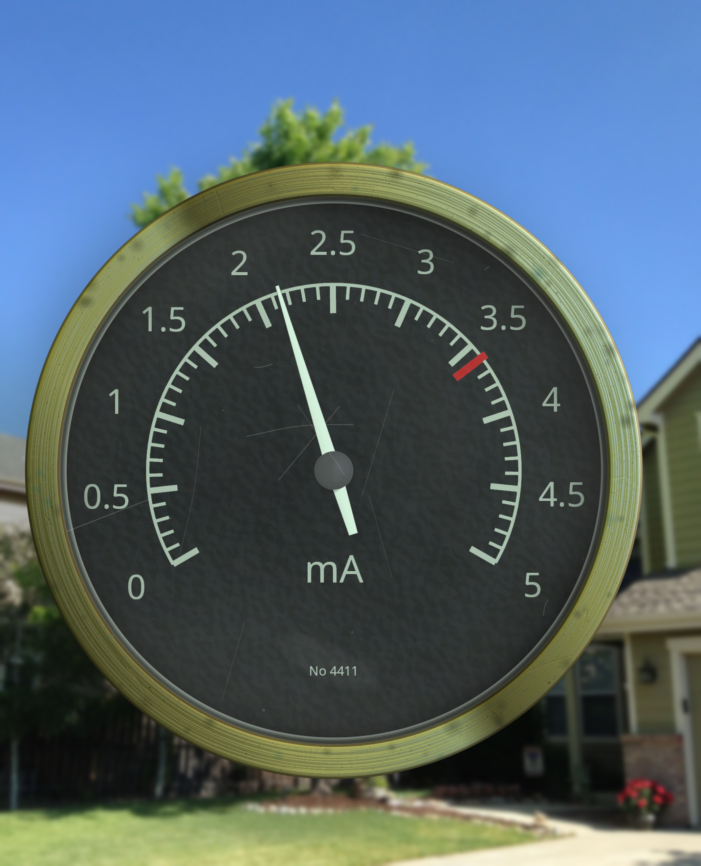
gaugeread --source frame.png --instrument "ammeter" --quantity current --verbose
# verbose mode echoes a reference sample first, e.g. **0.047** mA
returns **2.15** mA
